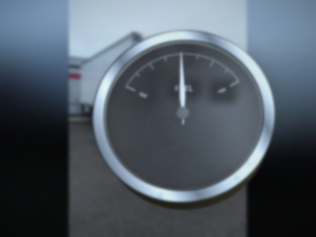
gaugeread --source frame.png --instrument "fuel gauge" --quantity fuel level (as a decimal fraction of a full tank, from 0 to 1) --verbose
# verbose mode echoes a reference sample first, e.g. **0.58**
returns **0.5**
